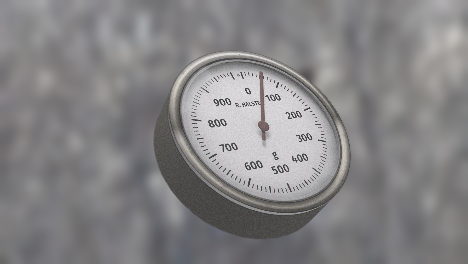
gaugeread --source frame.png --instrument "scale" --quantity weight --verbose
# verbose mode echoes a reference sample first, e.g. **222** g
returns **50** g
